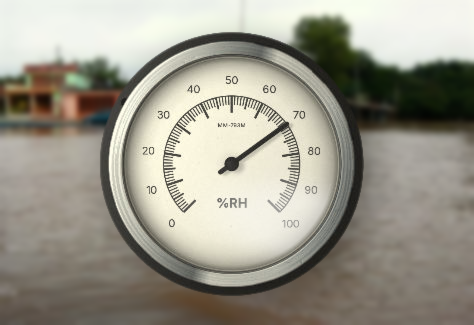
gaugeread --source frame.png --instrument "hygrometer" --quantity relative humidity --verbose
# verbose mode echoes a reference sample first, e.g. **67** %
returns **70** %
